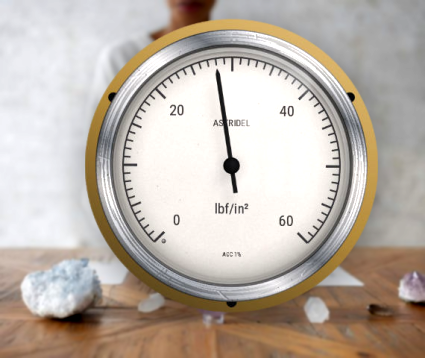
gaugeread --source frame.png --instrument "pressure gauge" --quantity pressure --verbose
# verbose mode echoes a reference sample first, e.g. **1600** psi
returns **28** psi
